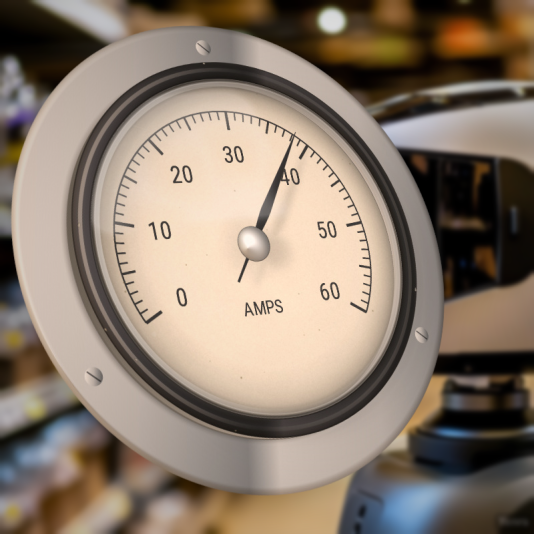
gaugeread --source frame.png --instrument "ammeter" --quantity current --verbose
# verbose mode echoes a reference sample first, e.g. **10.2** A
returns **38** A
